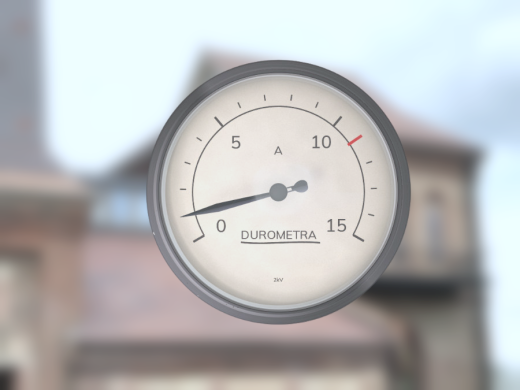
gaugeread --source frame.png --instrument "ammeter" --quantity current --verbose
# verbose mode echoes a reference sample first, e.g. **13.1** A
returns **1** A
